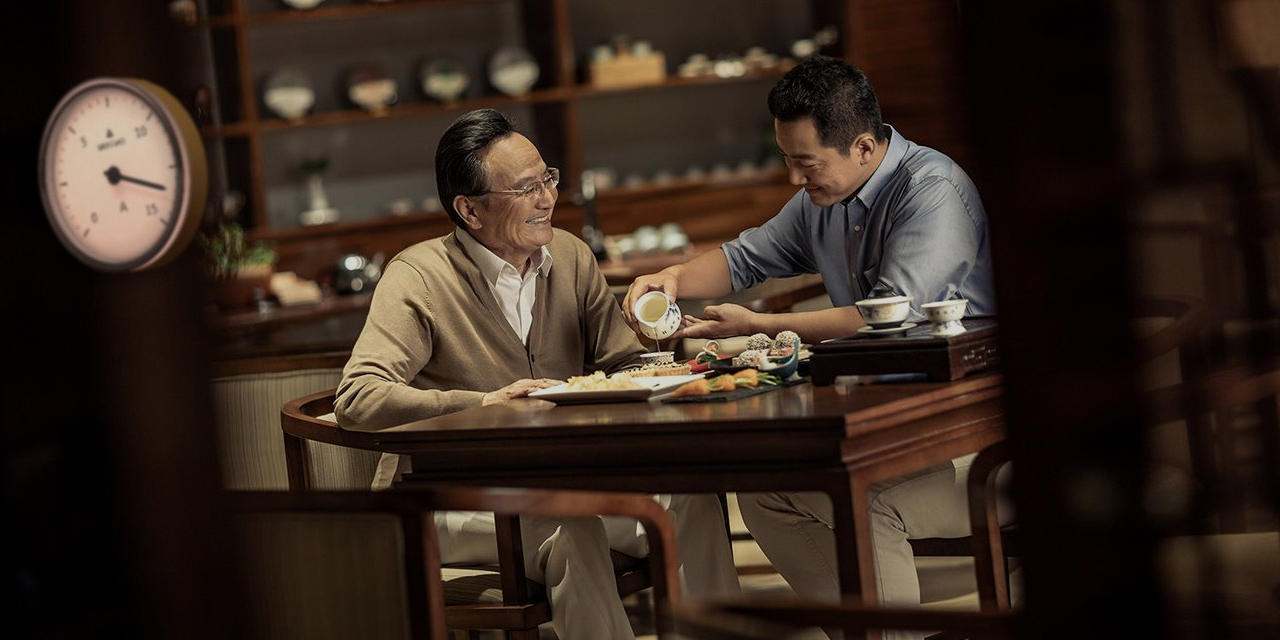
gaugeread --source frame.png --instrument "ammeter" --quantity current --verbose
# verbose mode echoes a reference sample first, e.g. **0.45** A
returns **13.5** A
